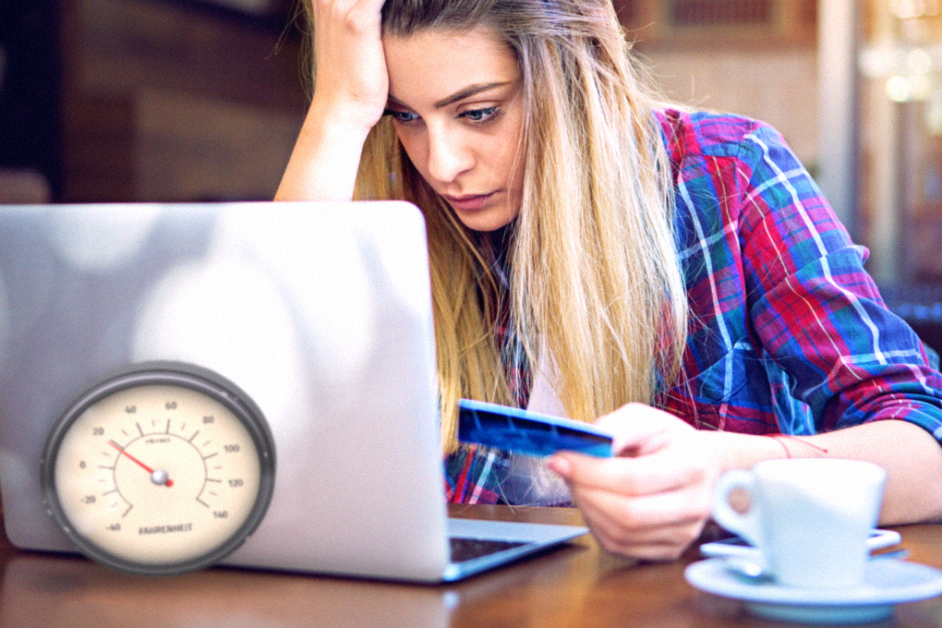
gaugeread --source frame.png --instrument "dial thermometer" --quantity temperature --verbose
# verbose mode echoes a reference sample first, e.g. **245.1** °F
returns **20** °F
